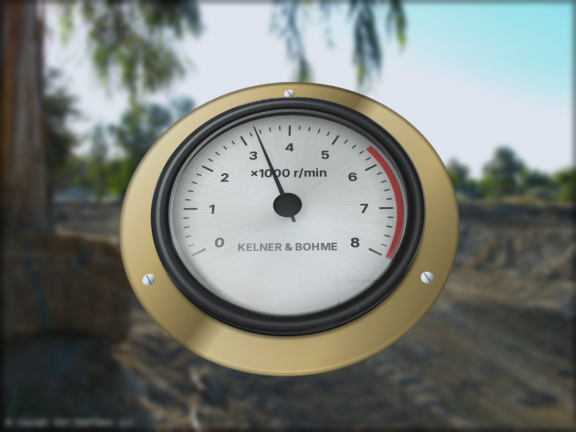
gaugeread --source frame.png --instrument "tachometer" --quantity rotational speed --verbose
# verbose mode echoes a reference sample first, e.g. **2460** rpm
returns **3300** rpm
